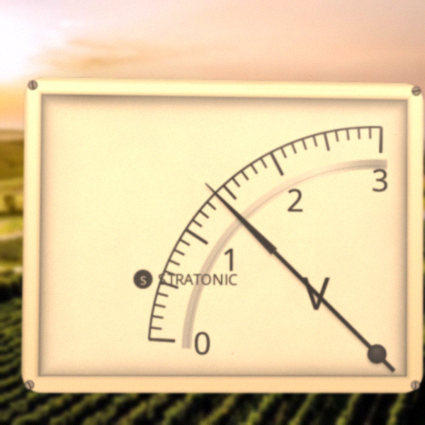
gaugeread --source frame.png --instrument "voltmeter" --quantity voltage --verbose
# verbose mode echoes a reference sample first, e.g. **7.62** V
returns **1.4** V
